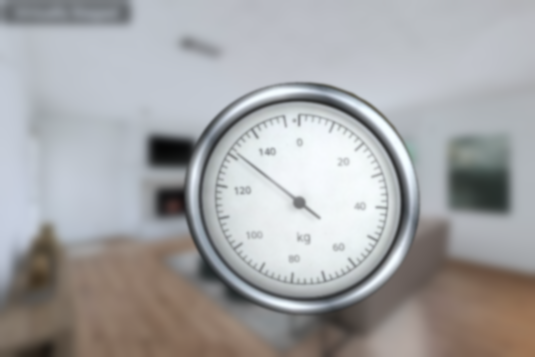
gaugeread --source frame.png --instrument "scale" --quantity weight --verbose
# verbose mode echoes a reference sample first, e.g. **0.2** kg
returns **132** kg
